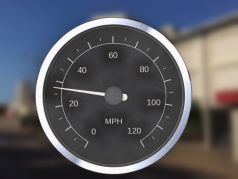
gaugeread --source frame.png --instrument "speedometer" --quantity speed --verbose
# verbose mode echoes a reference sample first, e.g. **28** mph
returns **27.5** mph
